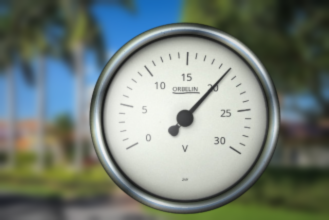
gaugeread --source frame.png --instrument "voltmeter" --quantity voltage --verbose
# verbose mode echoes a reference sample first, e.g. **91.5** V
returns **20** V
